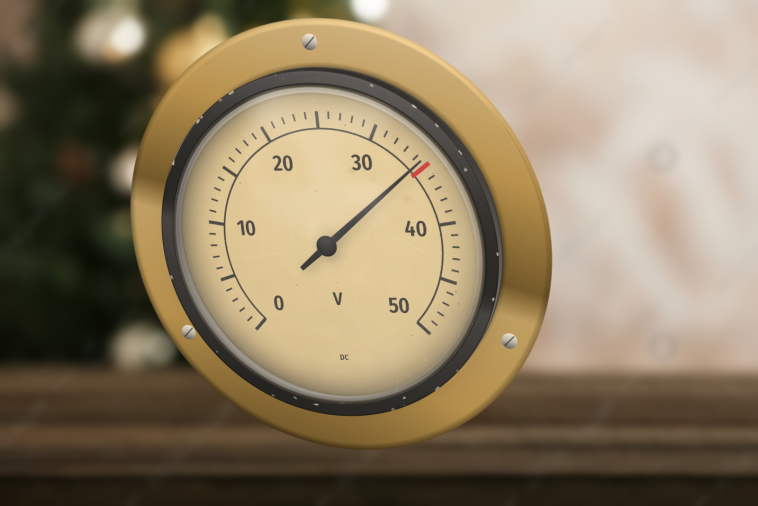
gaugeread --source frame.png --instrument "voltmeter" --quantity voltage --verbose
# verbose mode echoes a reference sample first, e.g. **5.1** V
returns **34.5** V
